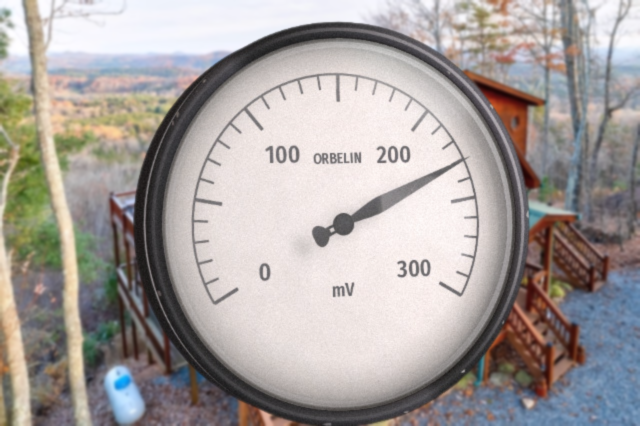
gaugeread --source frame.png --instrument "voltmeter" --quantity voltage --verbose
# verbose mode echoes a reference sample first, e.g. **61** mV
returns **230** mV
